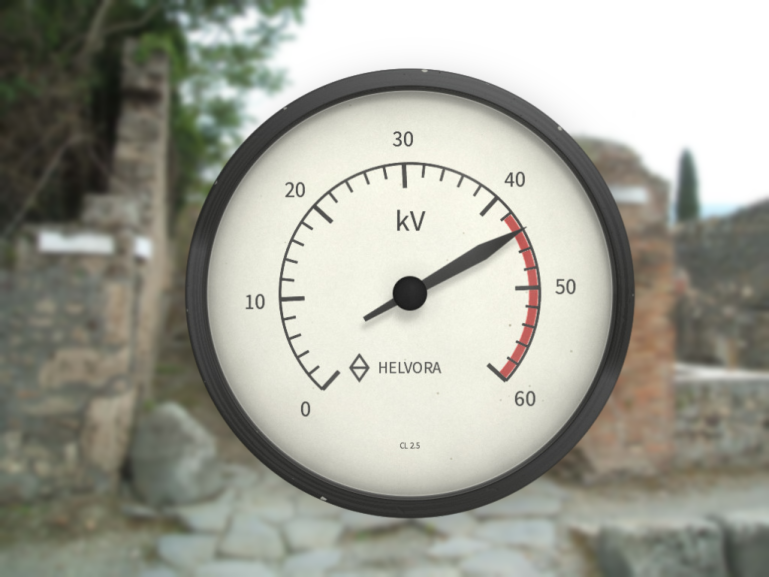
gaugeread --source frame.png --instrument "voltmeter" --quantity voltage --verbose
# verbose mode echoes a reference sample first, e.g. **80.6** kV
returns **44** kV
